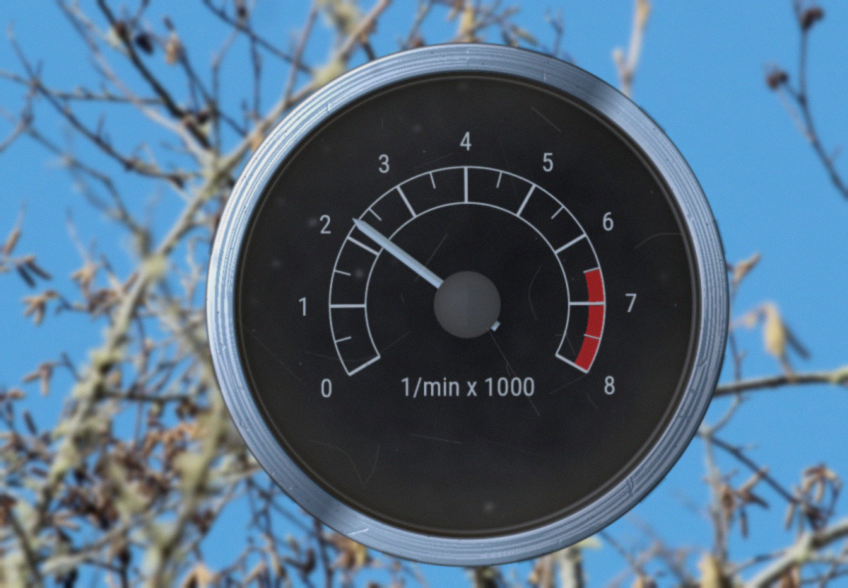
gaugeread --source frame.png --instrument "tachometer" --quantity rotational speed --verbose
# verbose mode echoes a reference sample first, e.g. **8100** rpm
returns **2250** rpm
